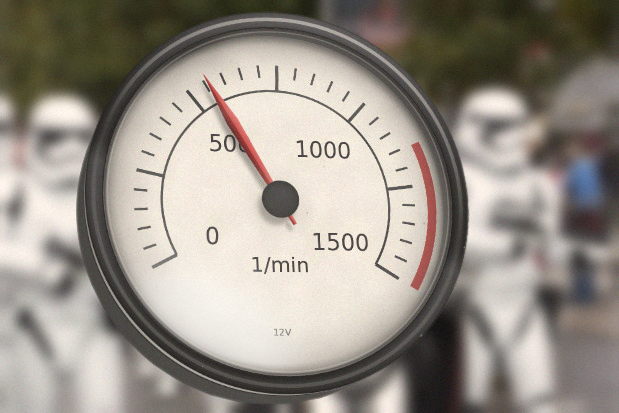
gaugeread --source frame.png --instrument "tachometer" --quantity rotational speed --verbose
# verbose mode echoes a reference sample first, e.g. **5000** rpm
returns **550** rpm
